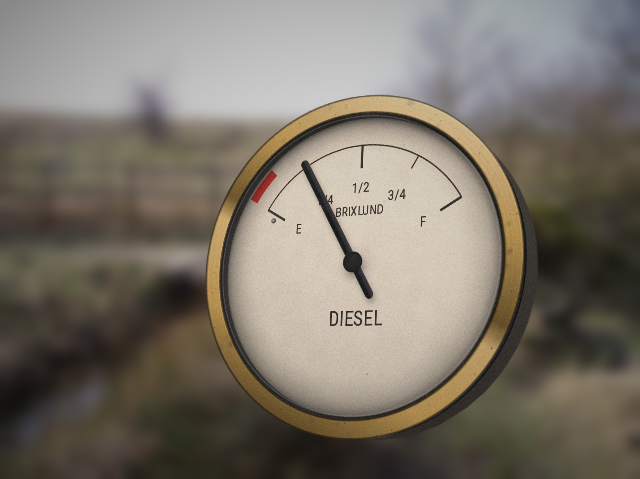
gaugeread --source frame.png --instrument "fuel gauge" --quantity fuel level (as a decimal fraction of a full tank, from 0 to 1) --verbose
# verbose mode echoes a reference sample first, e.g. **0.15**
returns **0.25**
